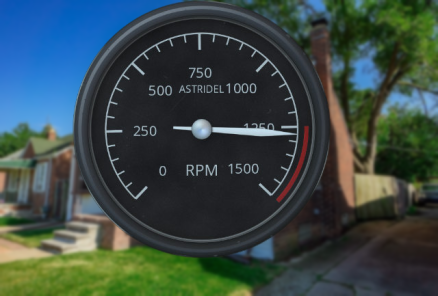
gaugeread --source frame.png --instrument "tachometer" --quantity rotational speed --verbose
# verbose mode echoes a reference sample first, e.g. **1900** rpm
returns **1275** rpm
